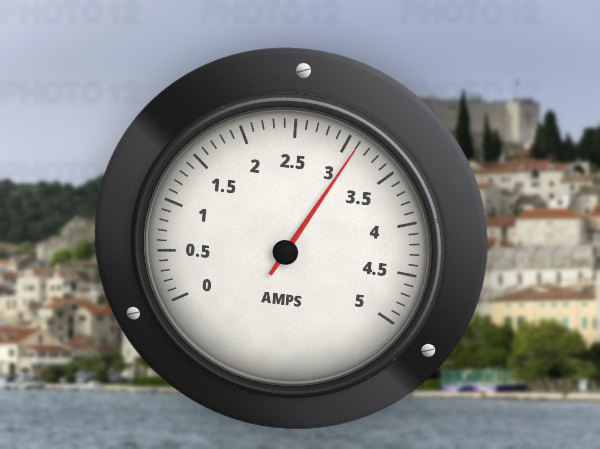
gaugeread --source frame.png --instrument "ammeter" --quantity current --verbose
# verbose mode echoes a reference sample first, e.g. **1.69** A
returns **3.1** A
